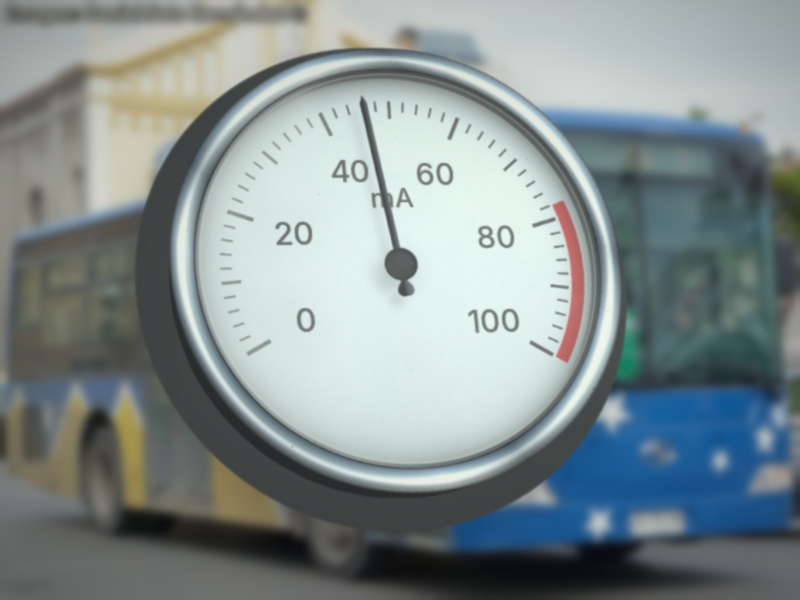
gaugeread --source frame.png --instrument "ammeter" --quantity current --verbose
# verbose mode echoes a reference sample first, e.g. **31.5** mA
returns **46** mA
